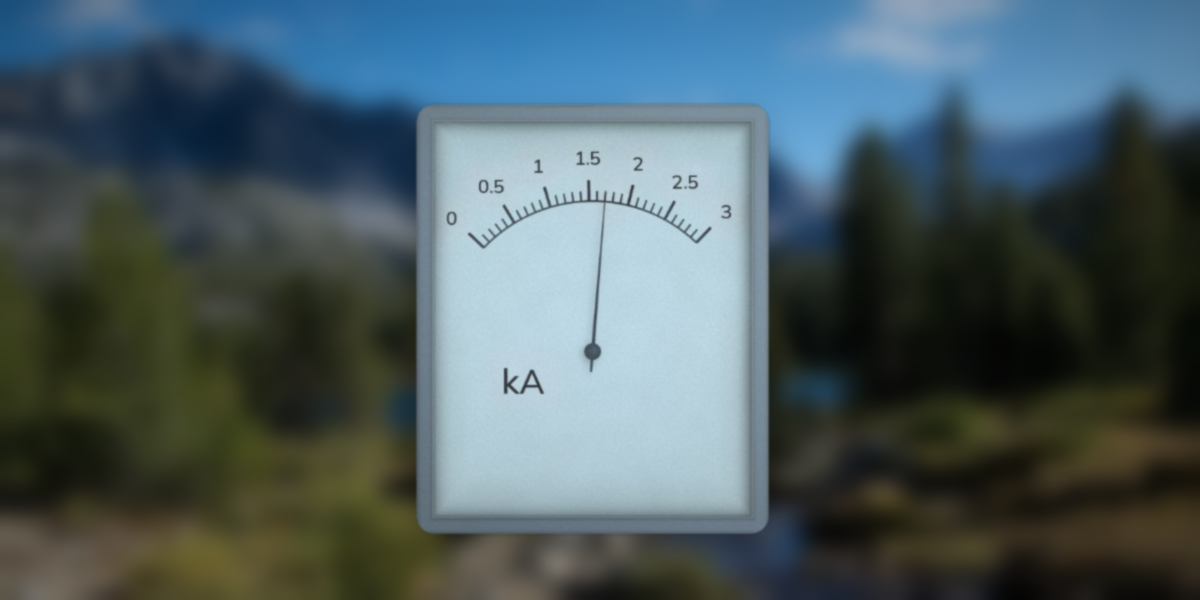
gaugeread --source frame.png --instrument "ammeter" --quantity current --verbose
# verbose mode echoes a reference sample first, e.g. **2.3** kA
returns **1.7** kA
